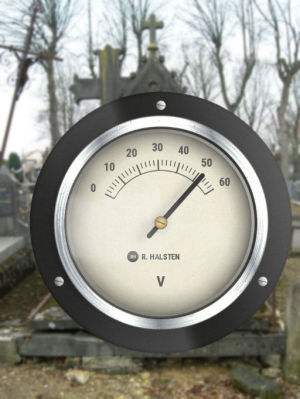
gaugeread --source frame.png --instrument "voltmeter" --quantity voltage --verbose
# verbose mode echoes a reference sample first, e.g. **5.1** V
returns **52** V
